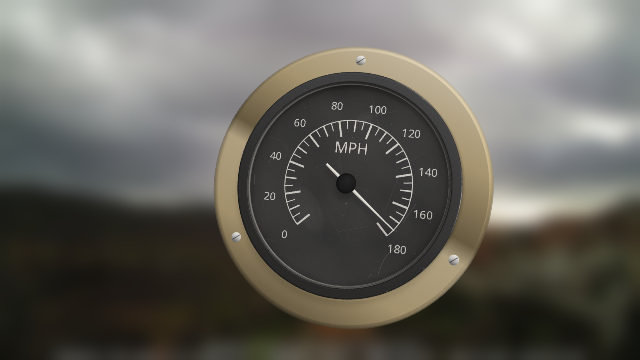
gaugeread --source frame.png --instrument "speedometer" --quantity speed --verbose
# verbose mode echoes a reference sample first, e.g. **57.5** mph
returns **175** mph
